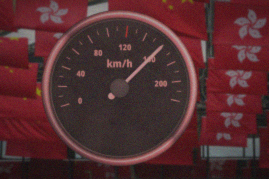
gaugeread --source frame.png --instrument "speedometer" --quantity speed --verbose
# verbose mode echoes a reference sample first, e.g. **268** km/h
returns **160** km/h
